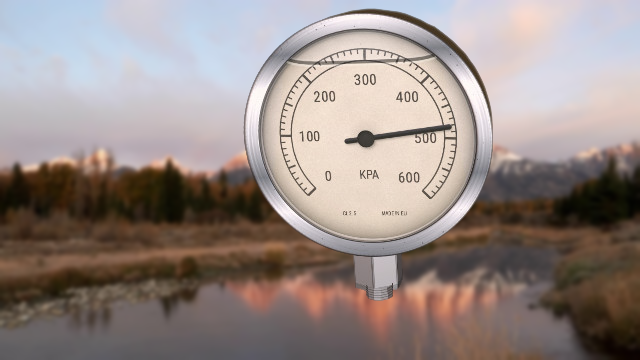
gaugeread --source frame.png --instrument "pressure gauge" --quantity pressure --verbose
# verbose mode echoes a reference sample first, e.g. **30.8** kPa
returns **480** kPa
